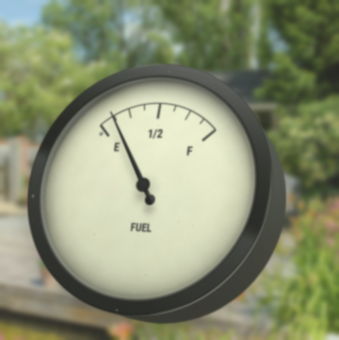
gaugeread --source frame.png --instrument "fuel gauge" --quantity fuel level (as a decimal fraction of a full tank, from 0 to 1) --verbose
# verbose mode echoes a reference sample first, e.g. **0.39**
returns **0.125**
